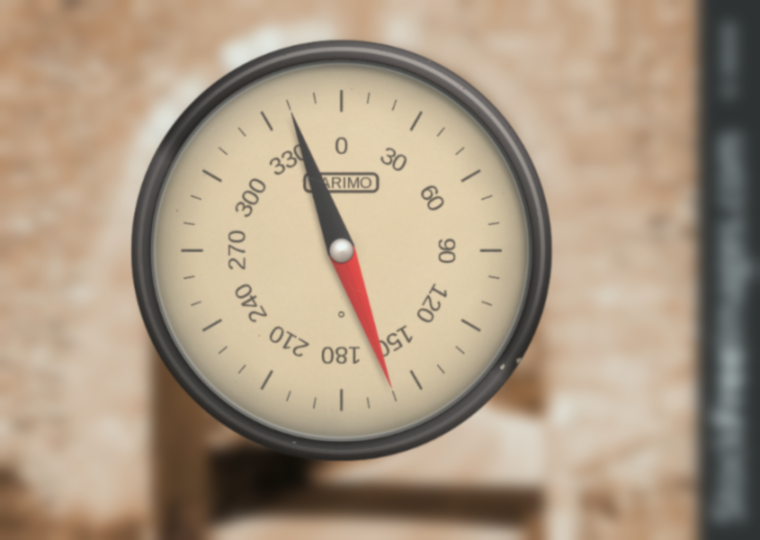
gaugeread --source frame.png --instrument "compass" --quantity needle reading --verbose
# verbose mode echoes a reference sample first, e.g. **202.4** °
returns **160** °
